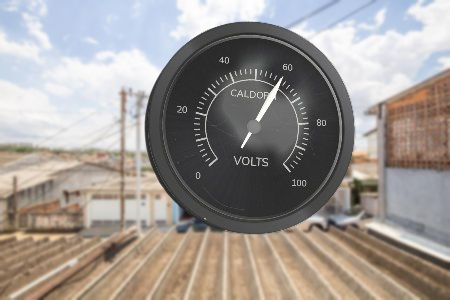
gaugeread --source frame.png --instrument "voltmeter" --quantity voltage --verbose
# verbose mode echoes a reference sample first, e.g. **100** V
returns **60** V
